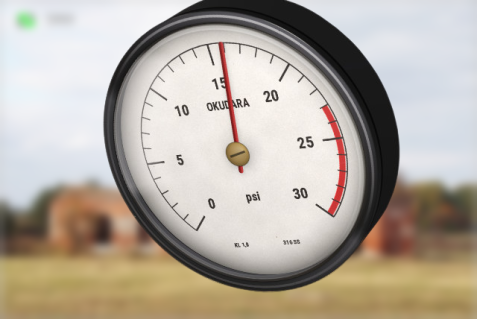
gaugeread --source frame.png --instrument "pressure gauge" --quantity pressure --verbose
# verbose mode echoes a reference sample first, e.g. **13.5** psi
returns **16** psi
